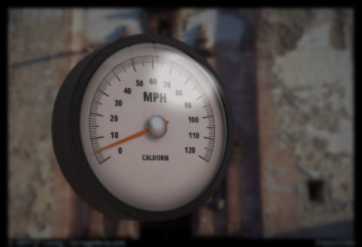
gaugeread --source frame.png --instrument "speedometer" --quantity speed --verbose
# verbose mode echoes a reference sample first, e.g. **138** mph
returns **5** mph
